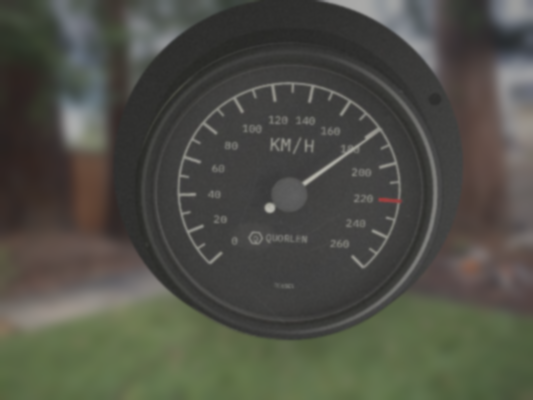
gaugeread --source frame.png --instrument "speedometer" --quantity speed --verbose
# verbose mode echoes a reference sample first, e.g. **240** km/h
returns **180** km/h
